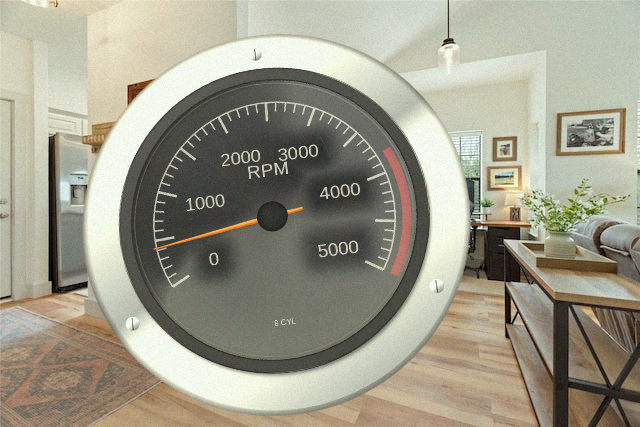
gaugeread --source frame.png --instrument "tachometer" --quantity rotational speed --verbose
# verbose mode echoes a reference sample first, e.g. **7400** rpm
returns **400** rpm
